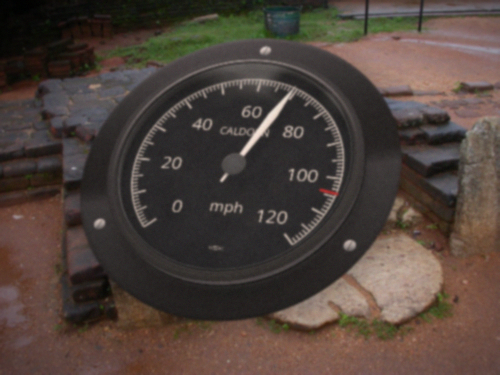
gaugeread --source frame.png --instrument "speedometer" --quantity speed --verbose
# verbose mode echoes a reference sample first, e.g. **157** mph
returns **70** mph
